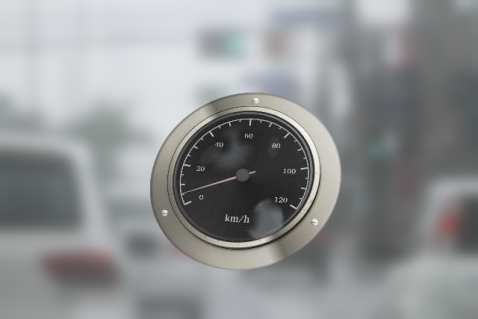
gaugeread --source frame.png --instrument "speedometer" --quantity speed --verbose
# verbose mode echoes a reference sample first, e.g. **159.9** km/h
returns **5** km/h
